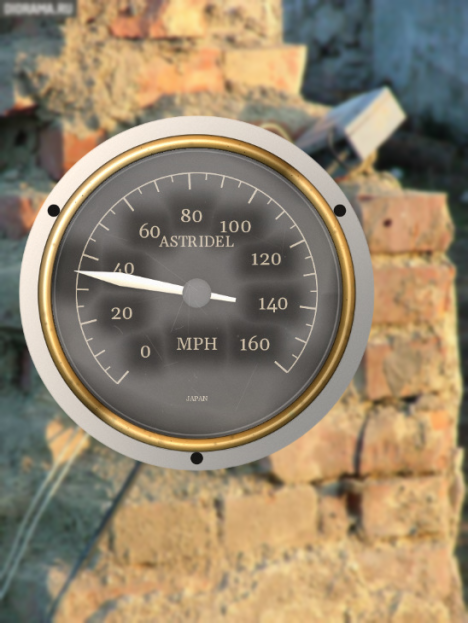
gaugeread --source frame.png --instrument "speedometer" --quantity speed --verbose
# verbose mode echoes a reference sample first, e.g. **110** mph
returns **35** mph
